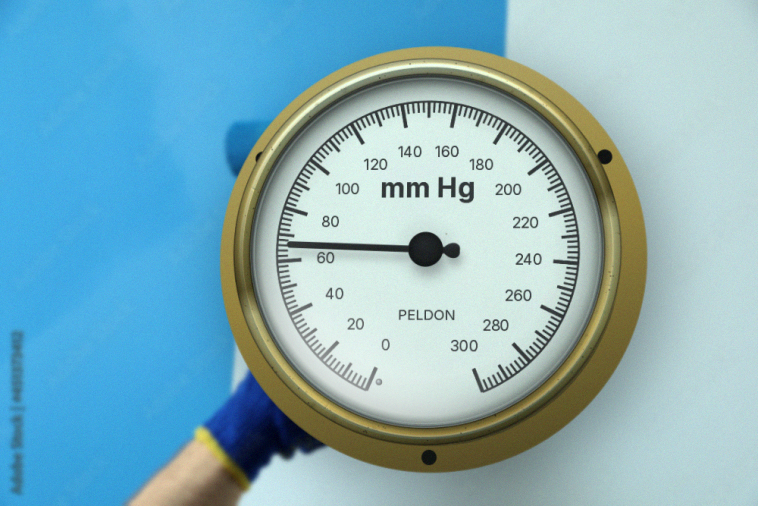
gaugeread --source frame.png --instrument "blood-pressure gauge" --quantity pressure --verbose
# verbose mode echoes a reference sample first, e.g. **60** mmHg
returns **66** mmHg
